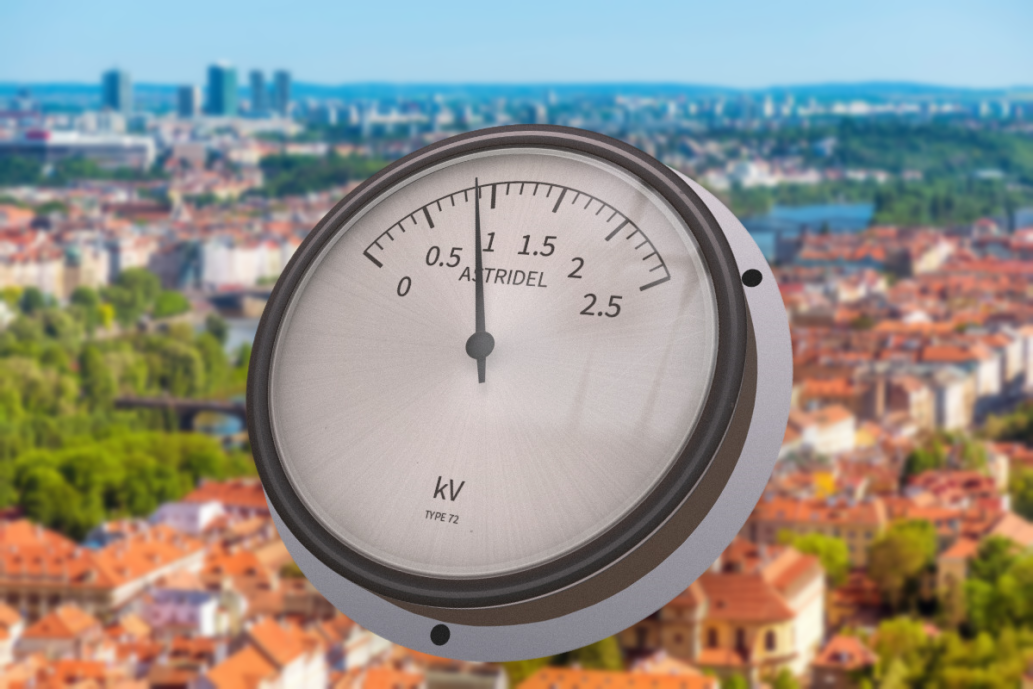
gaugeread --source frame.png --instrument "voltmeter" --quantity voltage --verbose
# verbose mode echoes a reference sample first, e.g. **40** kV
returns **0.9** kV
